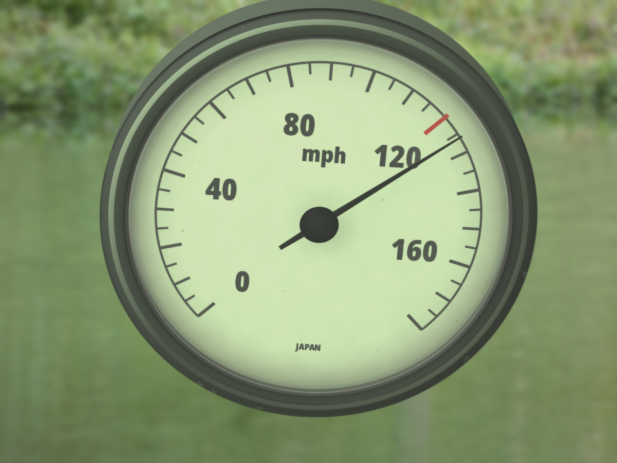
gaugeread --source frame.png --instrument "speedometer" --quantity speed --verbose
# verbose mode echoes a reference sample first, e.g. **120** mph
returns **125** mph
